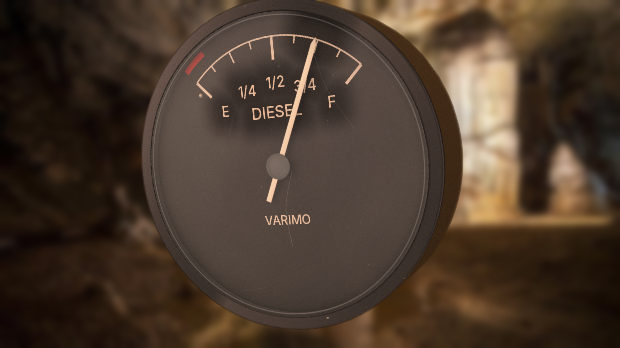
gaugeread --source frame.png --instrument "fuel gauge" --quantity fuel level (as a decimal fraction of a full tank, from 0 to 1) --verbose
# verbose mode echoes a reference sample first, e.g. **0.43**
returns **0.75**
